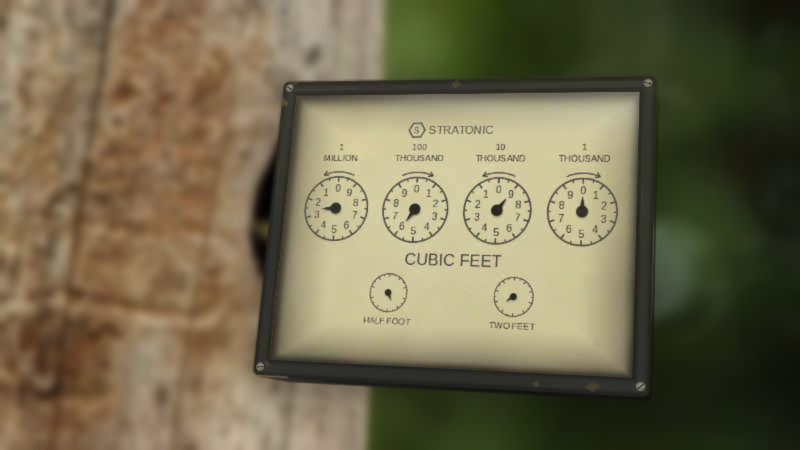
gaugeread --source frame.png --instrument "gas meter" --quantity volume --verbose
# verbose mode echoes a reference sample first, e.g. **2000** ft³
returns **259000** ft³
